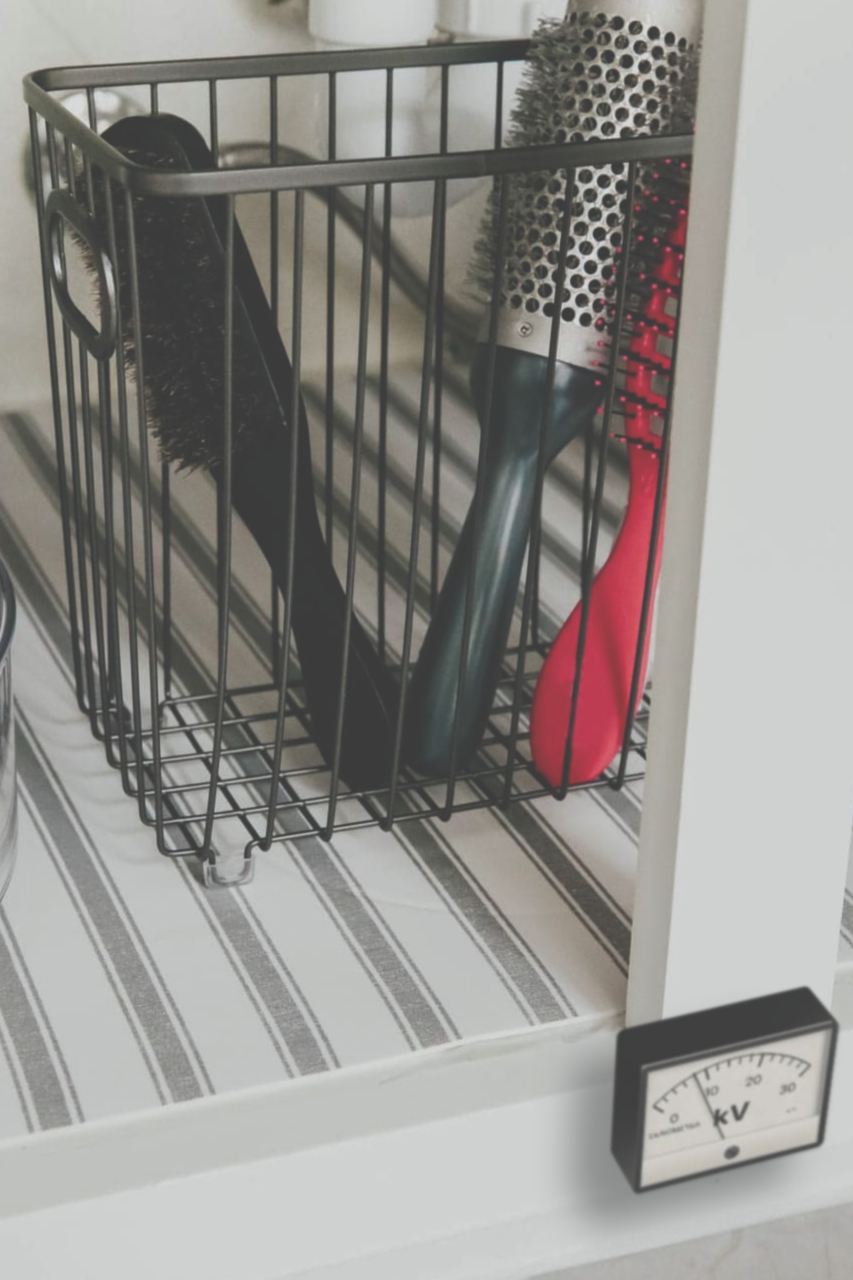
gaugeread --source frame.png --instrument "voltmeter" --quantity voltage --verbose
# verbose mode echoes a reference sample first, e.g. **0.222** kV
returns **8** kV
